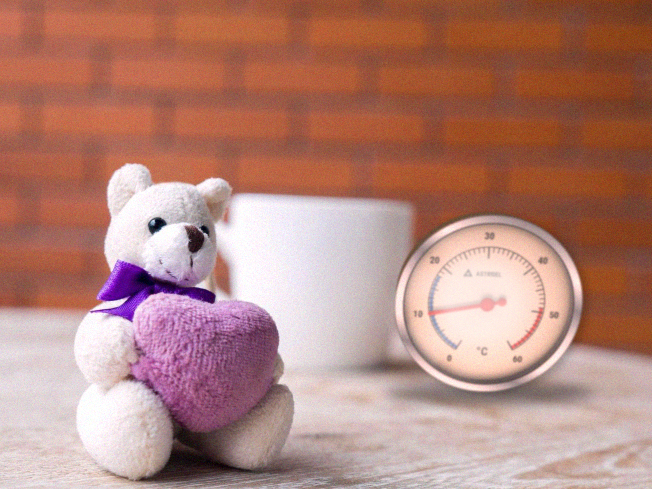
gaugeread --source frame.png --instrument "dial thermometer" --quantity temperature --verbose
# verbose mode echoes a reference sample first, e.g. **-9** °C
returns **10** °C
